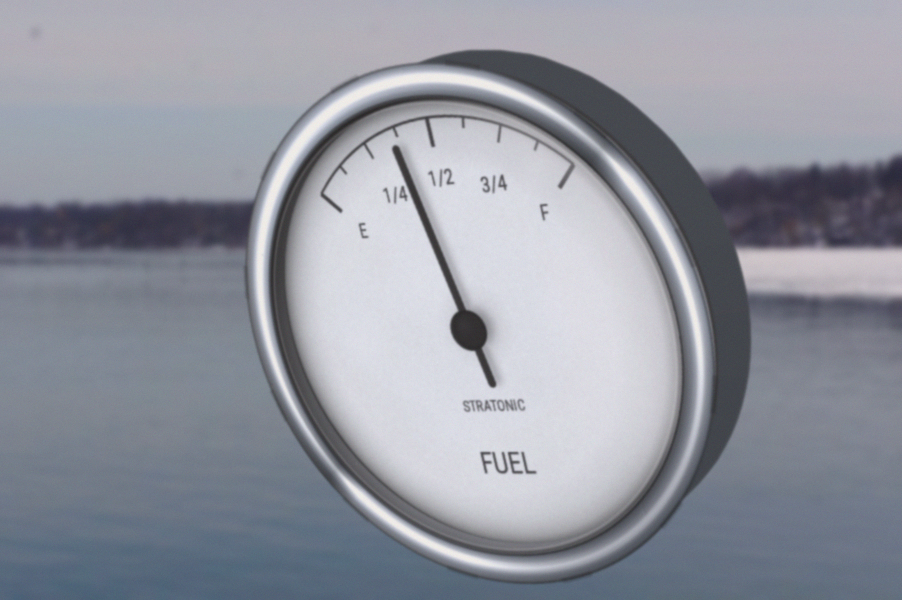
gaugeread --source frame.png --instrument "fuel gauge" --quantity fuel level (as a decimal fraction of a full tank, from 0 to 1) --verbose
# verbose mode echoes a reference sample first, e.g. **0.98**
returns **0.375**
